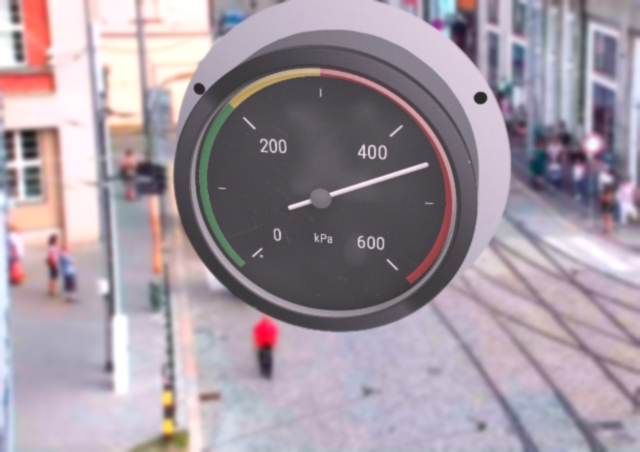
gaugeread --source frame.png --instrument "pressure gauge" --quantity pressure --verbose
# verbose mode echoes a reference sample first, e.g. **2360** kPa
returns **450** kPa
